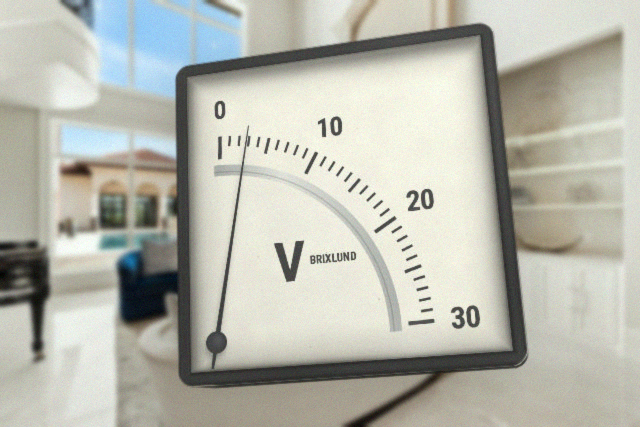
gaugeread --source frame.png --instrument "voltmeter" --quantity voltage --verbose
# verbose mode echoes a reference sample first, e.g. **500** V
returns **3** V
